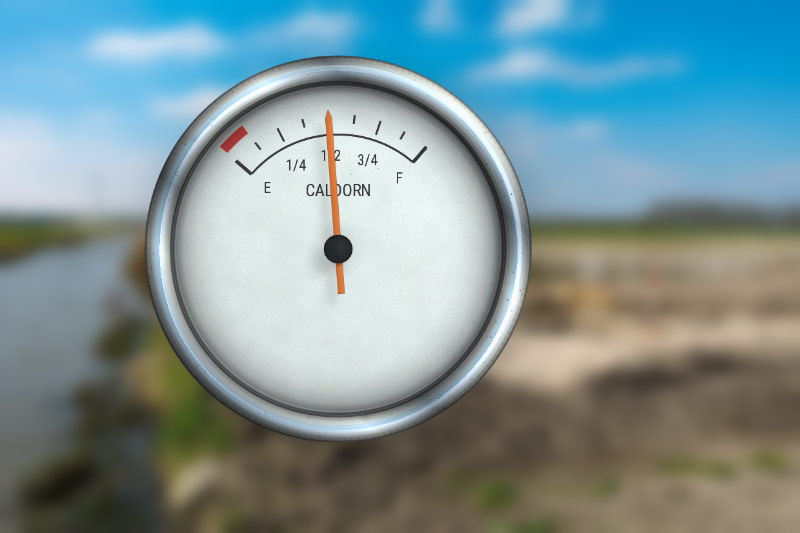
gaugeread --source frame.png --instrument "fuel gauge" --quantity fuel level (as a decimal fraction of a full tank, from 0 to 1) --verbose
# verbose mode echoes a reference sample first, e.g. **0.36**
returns **0.5**
